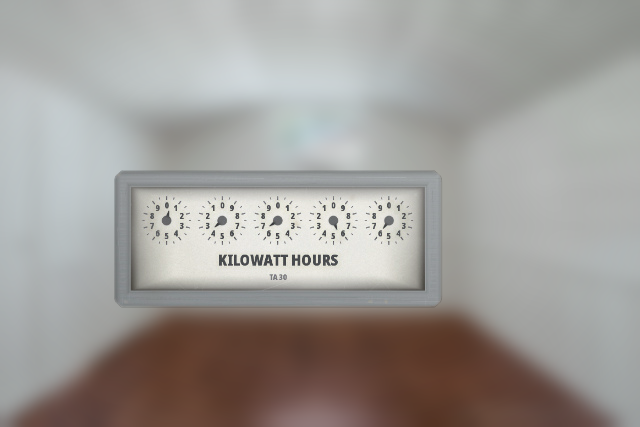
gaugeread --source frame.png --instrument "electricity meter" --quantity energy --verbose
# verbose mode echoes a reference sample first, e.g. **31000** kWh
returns **3656** kWh
